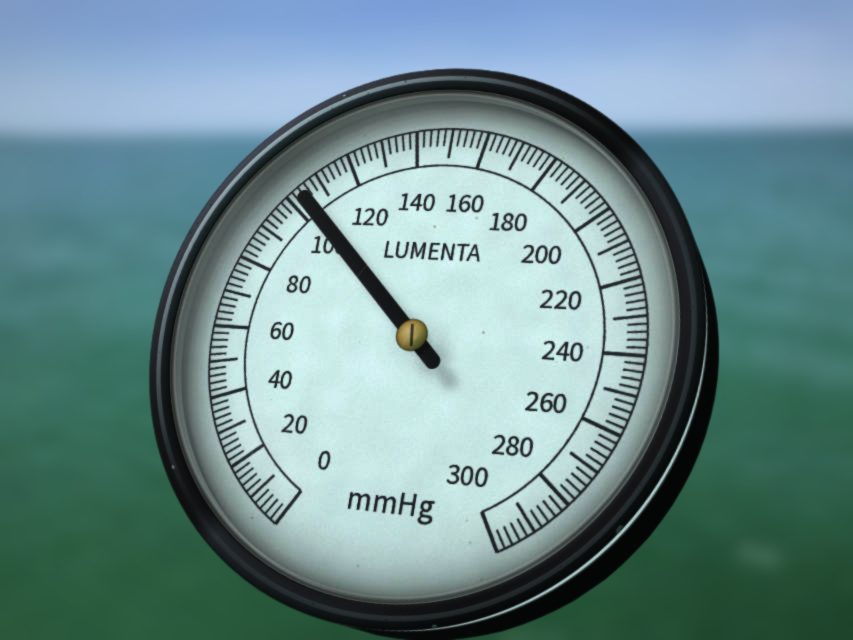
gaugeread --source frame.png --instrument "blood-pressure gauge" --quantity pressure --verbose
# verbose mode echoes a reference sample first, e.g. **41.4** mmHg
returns **104** mmHg
